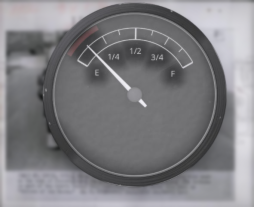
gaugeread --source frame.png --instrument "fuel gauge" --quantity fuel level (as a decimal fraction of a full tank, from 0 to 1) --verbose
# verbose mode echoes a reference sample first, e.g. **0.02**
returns **0.125**
